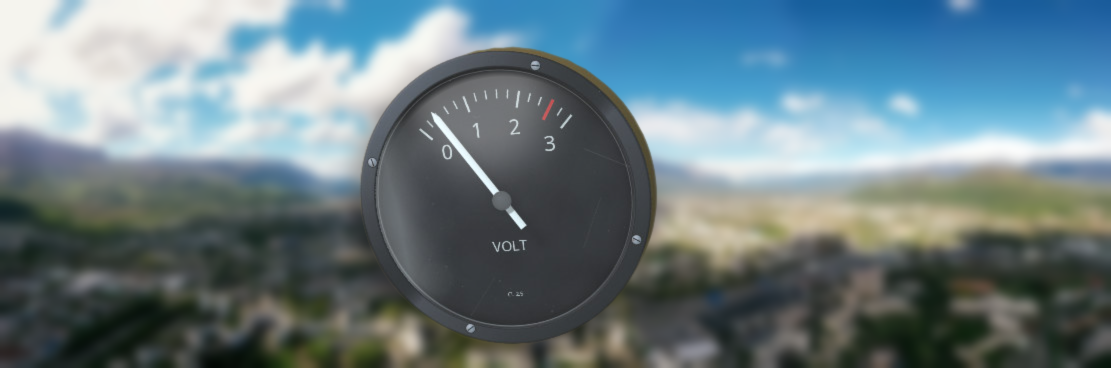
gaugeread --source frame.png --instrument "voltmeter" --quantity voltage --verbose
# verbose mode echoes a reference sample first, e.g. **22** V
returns **0.4** V
